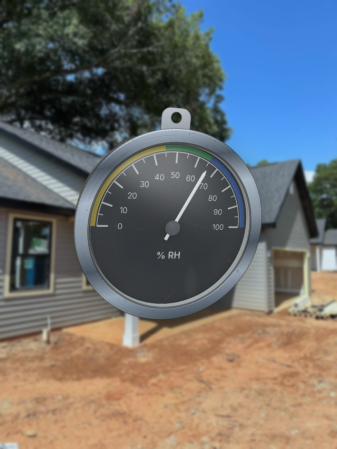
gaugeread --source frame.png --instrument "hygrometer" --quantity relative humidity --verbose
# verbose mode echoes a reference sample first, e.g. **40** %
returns **65** %
